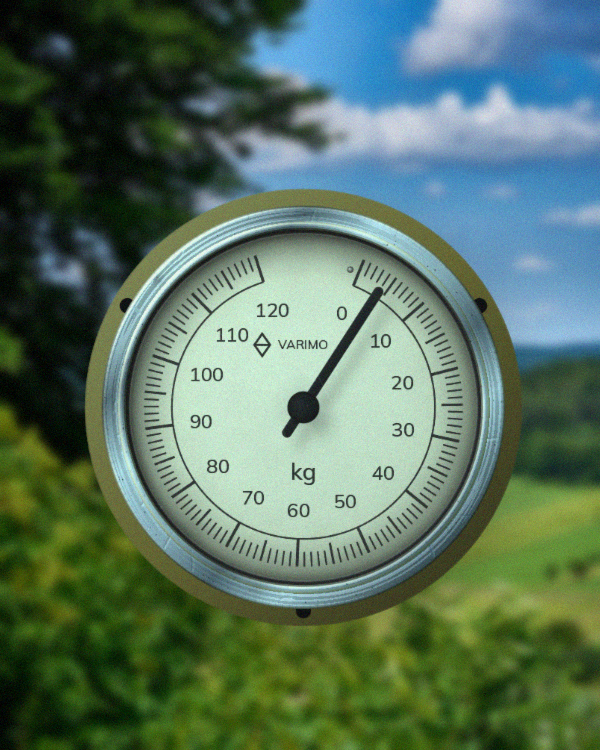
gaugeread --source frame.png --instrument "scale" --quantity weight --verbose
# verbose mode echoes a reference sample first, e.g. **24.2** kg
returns **4** kg
